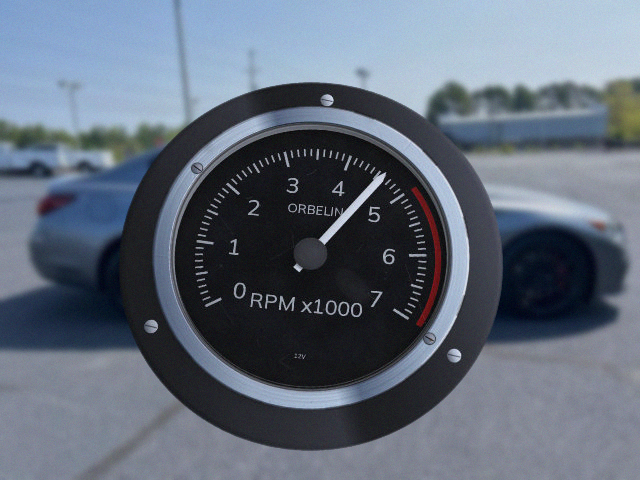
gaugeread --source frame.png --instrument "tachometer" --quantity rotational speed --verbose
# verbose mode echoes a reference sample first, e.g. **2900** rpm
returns **4600** rpm
